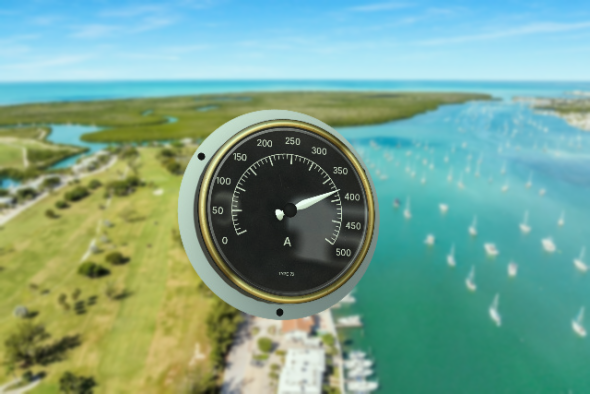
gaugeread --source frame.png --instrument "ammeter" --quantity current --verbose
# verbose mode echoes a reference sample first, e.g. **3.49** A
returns **380** A
